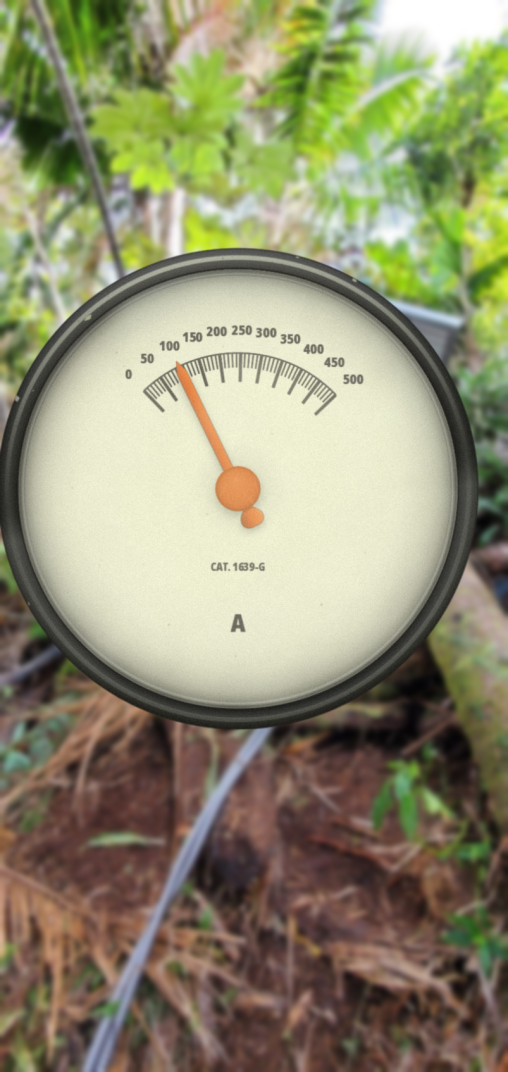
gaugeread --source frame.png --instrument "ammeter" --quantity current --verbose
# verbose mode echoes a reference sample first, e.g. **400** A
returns **100** A
